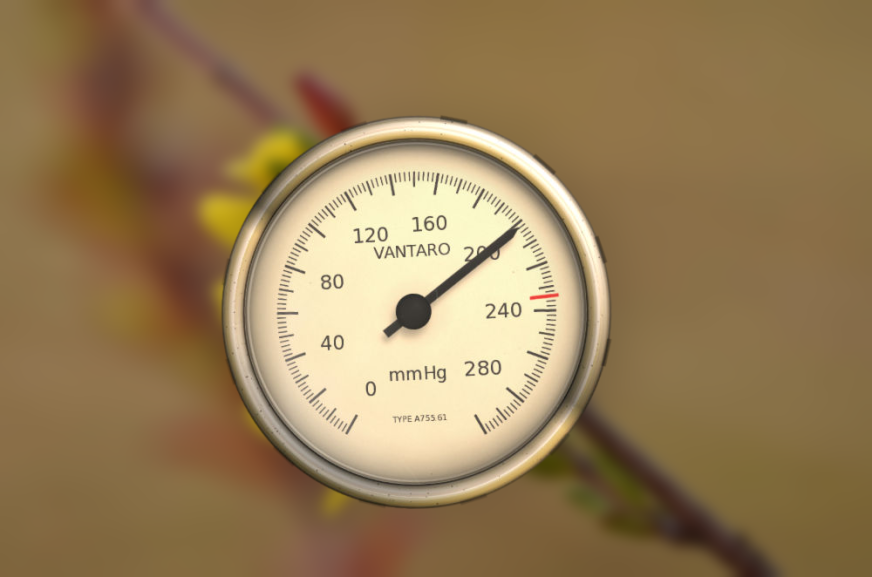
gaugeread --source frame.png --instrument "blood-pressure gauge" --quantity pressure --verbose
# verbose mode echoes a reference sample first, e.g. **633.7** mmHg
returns **202** mmHg
